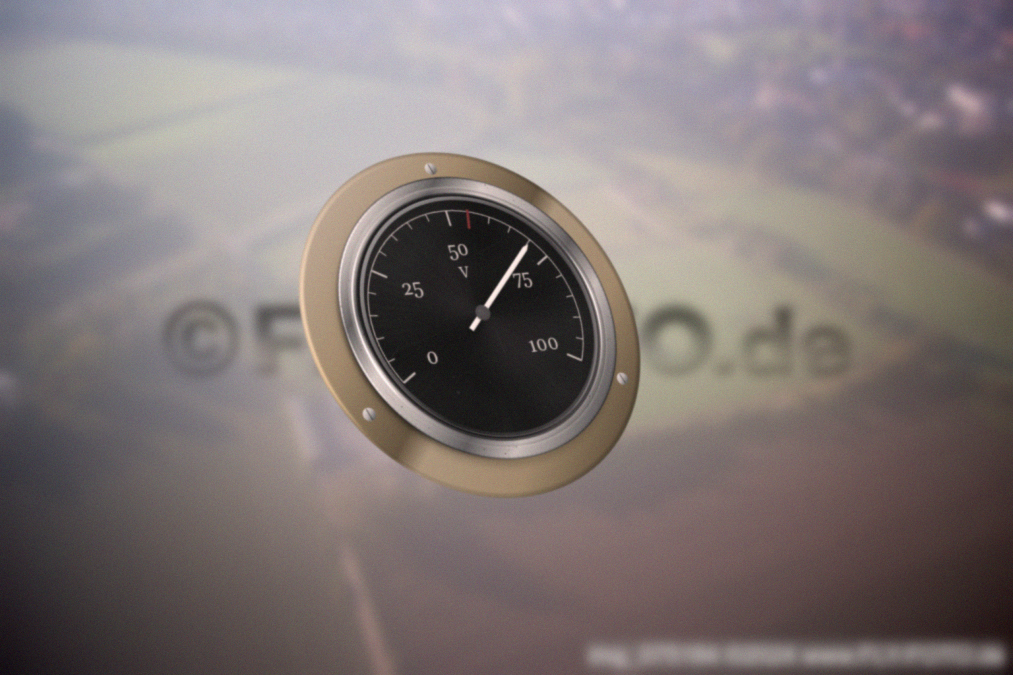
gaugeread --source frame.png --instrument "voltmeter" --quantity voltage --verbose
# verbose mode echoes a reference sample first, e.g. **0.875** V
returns **70** V
